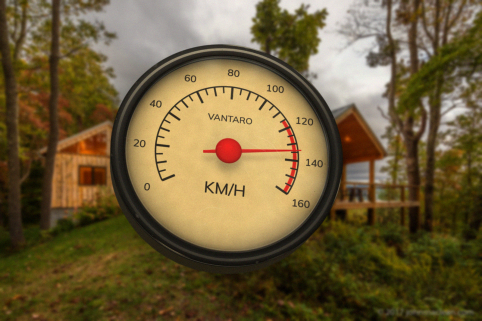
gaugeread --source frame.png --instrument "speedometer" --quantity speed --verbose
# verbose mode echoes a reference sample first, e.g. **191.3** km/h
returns **135** km/h
